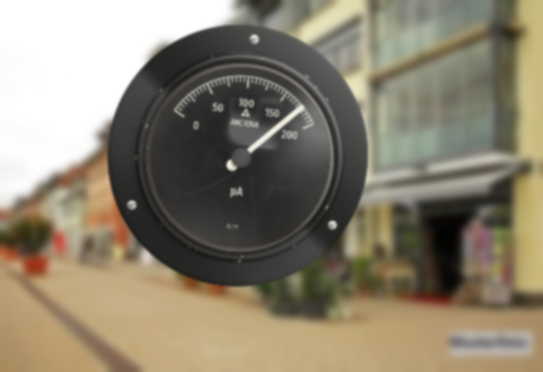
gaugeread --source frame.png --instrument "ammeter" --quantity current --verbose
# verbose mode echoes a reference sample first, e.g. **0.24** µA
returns **175** µA
